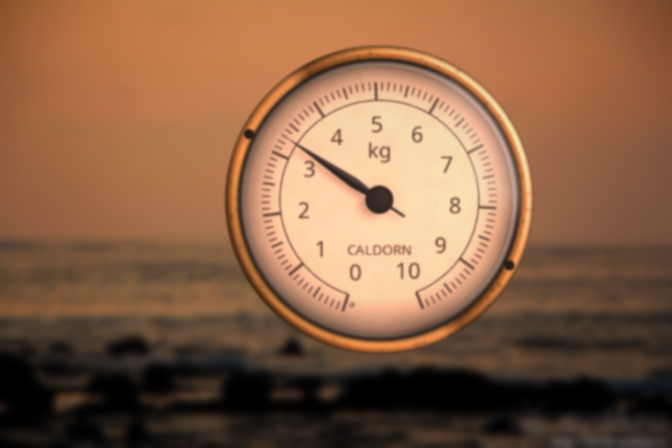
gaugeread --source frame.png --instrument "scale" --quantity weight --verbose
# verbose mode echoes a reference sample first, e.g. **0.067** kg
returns **3.3** kg
